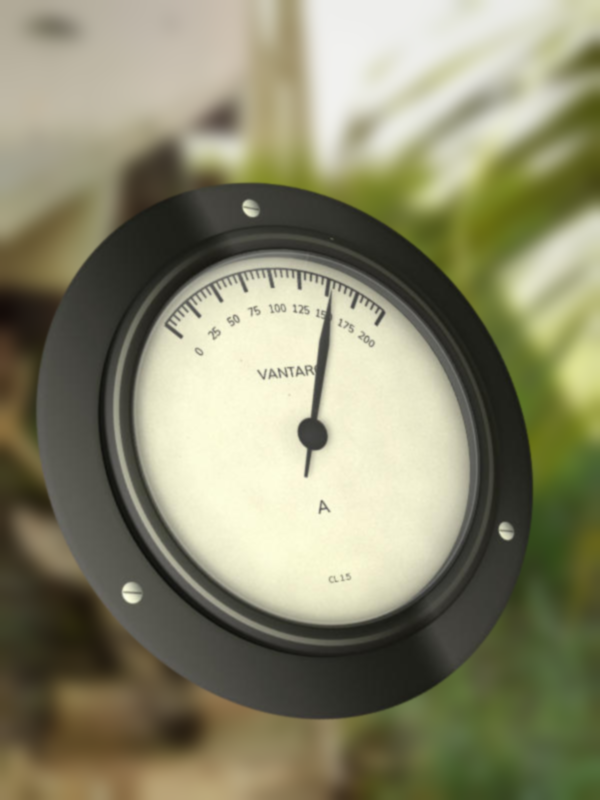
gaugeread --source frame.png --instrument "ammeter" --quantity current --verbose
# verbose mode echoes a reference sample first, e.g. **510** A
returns **150** A
